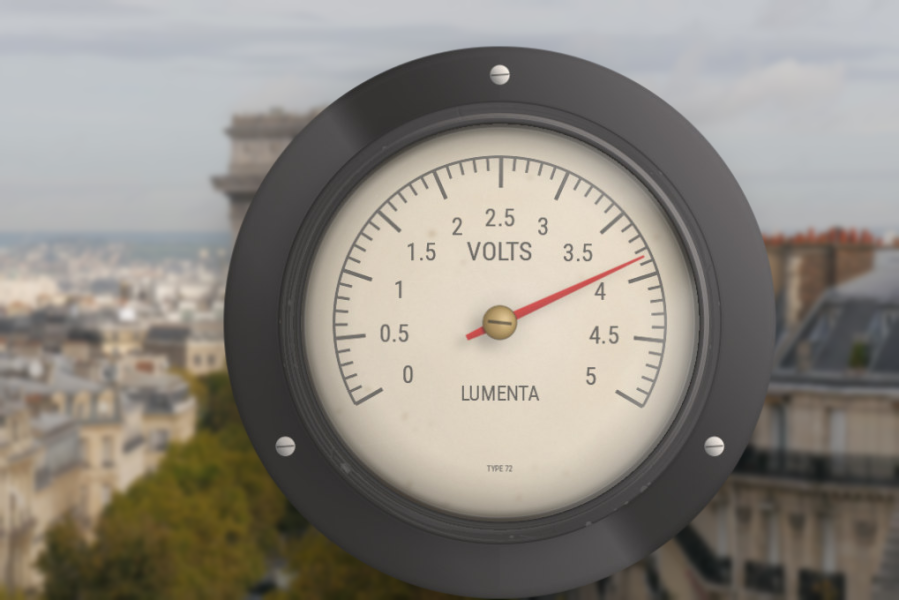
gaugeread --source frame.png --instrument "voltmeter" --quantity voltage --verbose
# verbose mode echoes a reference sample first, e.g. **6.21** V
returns **3.85** V
